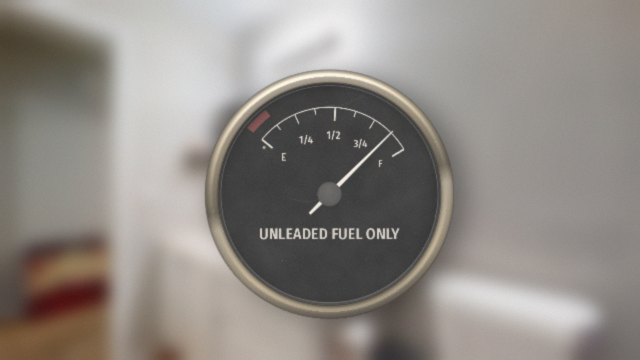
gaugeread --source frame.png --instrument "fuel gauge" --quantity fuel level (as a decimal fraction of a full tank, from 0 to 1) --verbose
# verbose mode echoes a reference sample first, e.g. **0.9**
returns **0.875**
